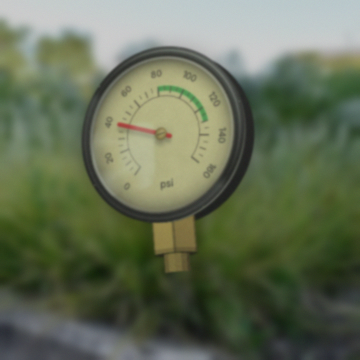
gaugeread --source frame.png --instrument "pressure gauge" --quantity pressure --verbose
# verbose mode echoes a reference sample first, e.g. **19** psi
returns **40** psi
